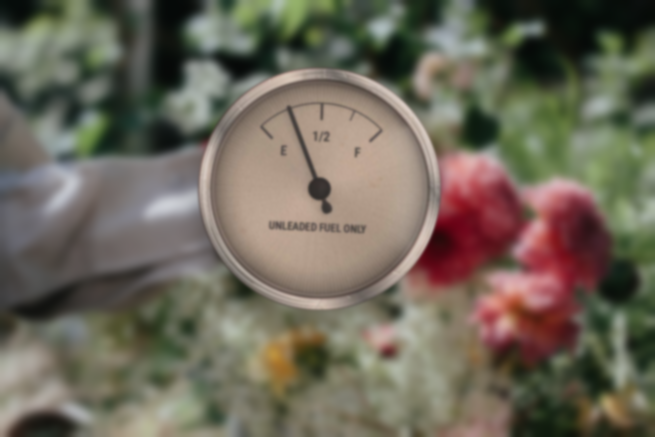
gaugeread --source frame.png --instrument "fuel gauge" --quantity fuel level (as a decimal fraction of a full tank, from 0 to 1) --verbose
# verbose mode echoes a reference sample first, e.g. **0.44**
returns **0.25**
